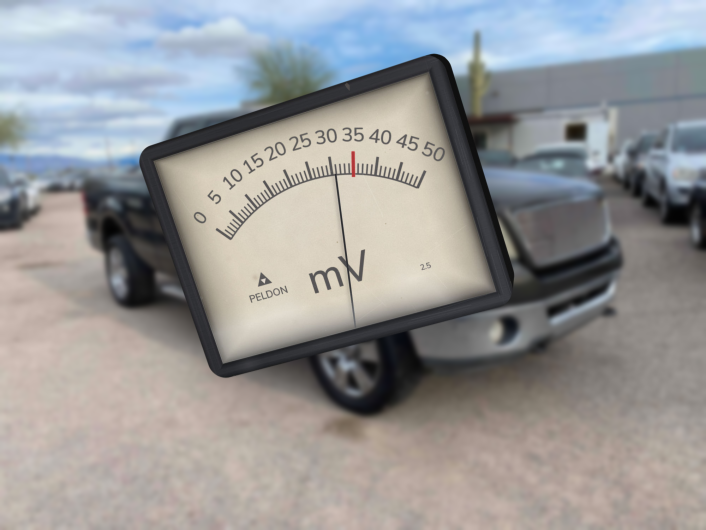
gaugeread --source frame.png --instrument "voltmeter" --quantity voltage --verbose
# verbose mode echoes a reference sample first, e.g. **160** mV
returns **31** mV
